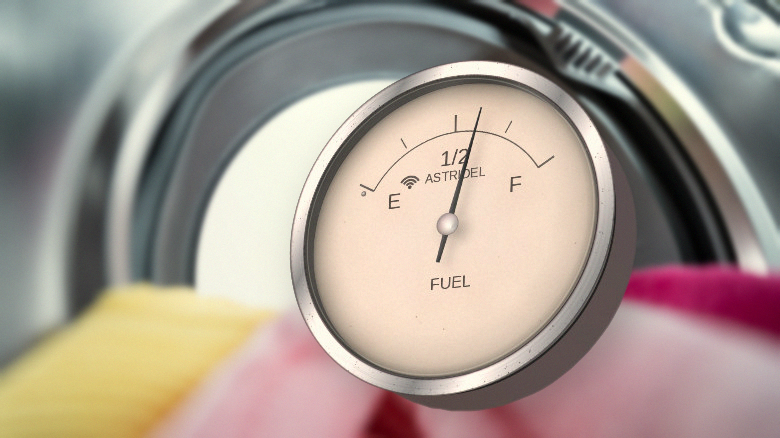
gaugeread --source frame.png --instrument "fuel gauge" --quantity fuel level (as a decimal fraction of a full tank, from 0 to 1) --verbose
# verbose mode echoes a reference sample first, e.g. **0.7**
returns **0.625**
